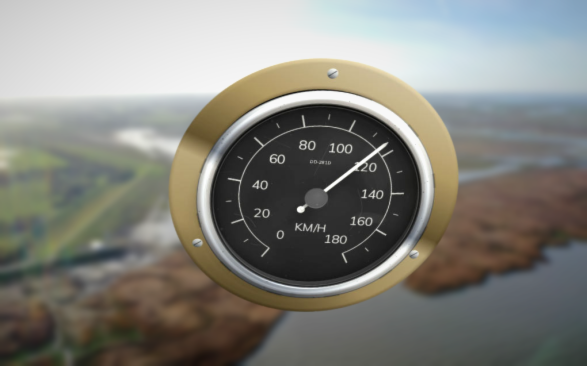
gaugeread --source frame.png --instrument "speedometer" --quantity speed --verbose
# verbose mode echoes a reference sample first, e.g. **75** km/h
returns **115** km/h
